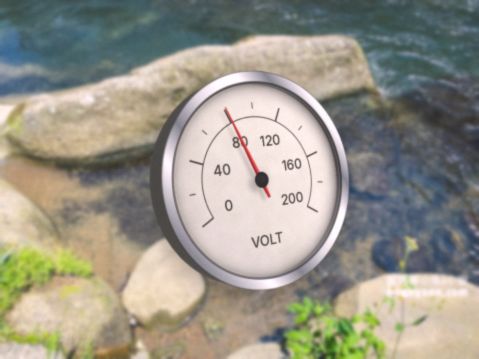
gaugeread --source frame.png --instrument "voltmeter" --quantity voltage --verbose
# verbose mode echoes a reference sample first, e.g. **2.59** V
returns **80** V
